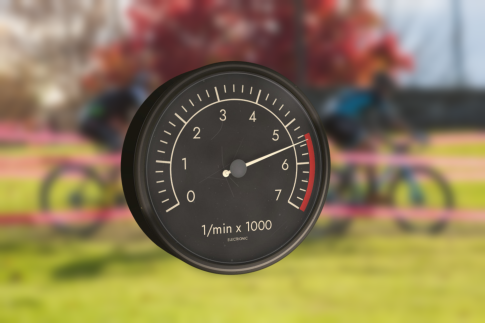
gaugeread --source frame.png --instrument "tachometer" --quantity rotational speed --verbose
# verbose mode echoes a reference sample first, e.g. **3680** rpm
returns **5500** rpm
